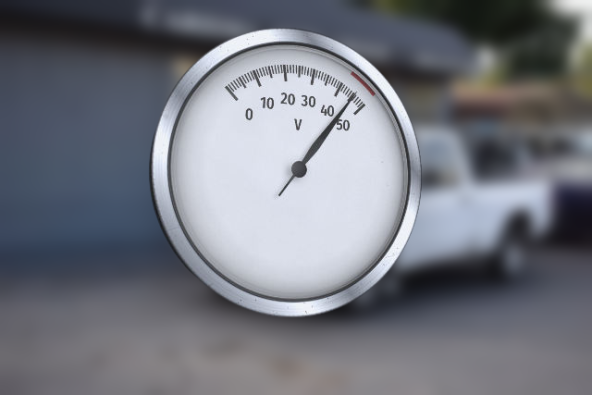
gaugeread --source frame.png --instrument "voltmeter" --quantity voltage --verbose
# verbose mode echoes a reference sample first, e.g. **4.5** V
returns **45** V
